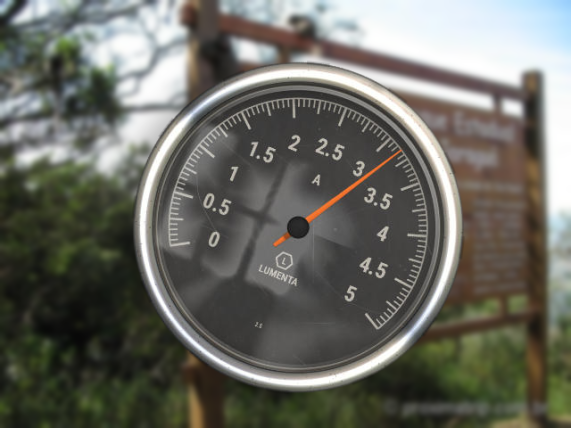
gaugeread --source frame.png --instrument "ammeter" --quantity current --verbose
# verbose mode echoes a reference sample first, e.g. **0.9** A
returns **3.15** A
